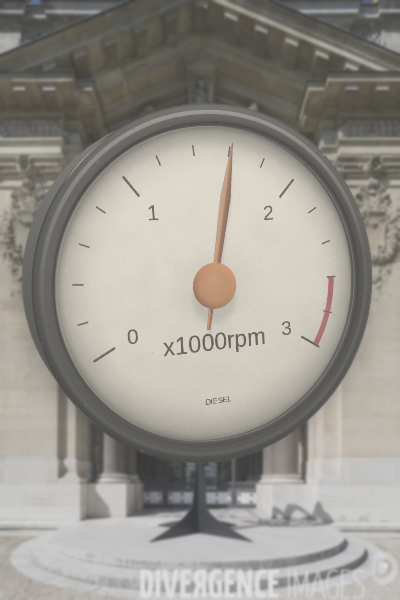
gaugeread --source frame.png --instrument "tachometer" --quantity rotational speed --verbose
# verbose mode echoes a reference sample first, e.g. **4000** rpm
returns **1600** rpm
